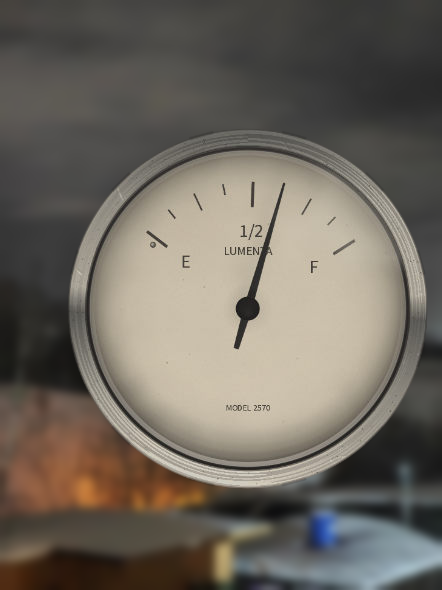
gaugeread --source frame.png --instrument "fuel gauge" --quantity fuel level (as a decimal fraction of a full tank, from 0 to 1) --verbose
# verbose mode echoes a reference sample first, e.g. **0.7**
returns **0.625**
